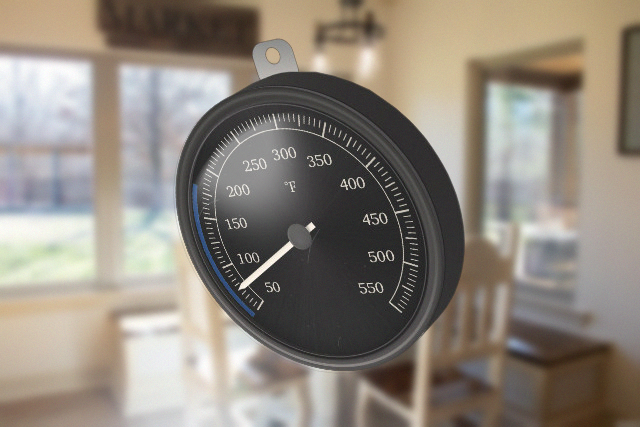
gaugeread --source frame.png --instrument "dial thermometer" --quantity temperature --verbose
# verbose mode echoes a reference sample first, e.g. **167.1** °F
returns **75** °F
